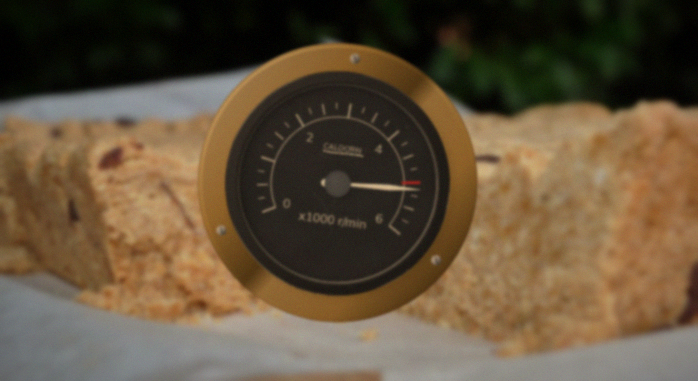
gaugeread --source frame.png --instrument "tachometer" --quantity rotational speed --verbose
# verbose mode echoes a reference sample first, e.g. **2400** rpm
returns **5125** rpm
